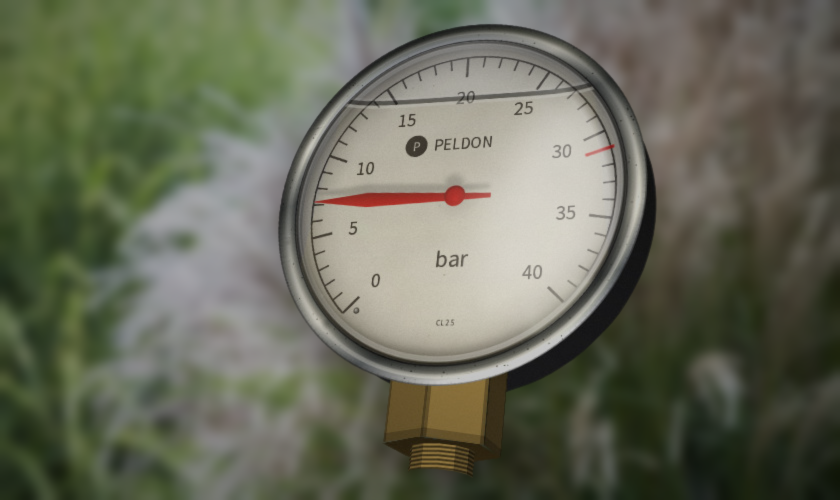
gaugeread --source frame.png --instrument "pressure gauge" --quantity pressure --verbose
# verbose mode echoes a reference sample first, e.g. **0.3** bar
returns **7** bar
